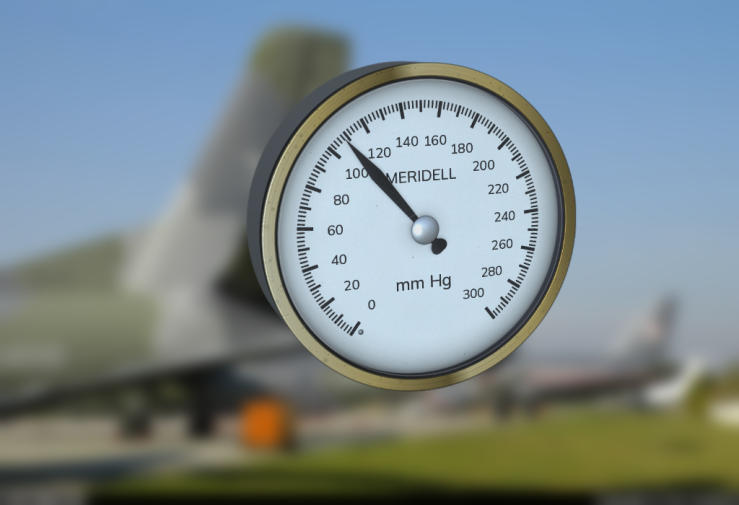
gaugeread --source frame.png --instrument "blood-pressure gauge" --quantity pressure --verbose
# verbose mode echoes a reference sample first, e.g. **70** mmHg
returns **108** mmHg
